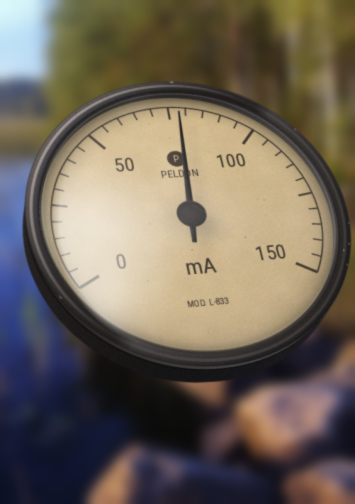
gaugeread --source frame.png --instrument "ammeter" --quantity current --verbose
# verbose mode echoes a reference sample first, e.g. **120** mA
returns **77.5** mA
